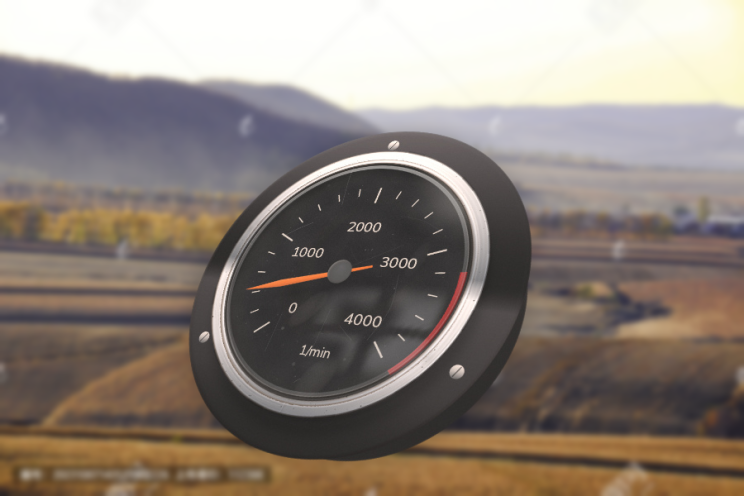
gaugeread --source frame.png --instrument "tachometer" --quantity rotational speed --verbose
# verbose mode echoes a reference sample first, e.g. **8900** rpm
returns **400** rpm
